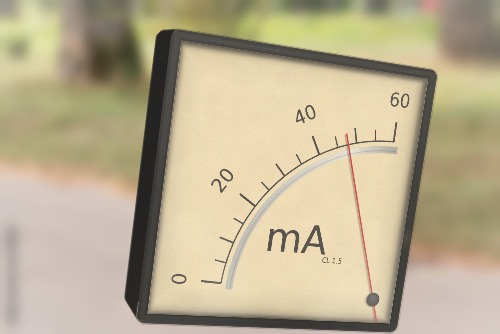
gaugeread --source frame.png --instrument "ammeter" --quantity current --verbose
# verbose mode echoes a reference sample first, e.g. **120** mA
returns **47.5** mA
